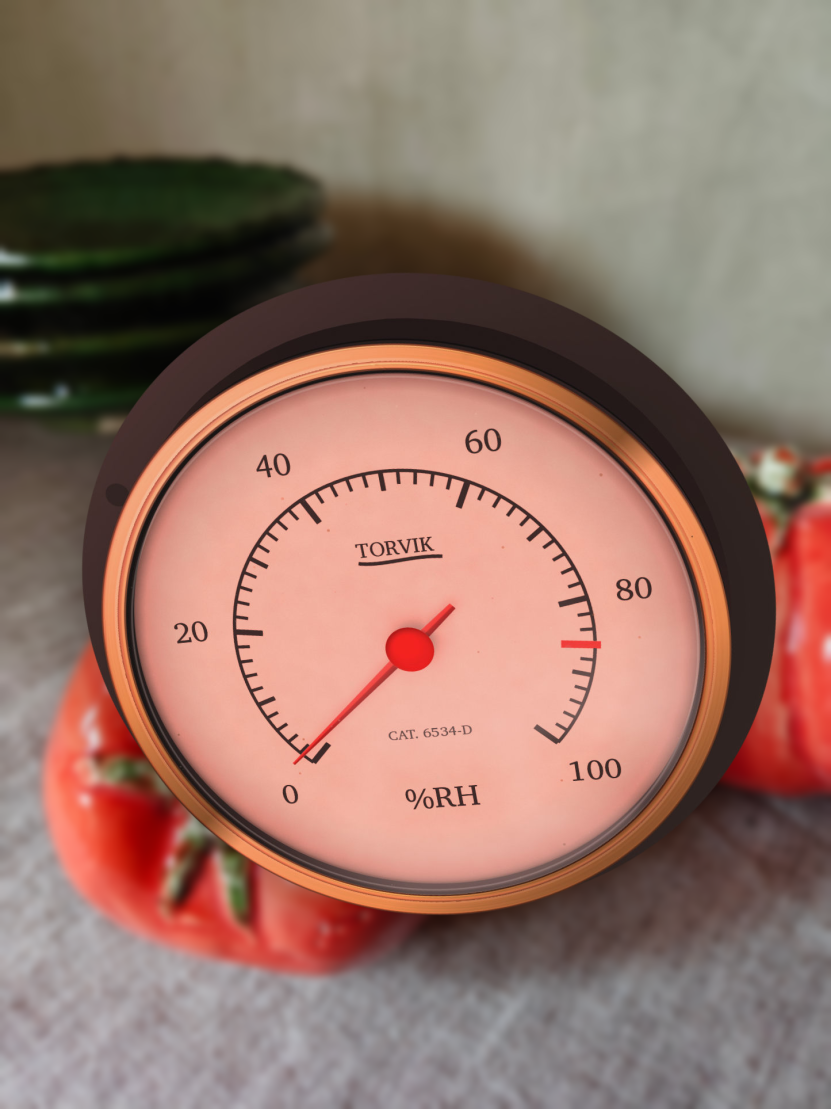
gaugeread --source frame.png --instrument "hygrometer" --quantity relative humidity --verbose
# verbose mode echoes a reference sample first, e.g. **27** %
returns **2** %
